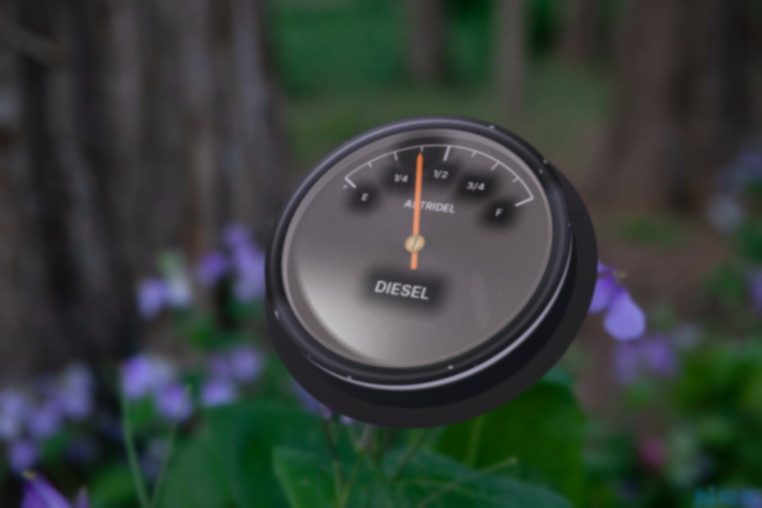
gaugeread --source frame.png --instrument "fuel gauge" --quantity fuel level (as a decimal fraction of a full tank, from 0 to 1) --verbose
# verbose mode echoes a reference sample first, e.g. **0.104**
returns **0.375**
